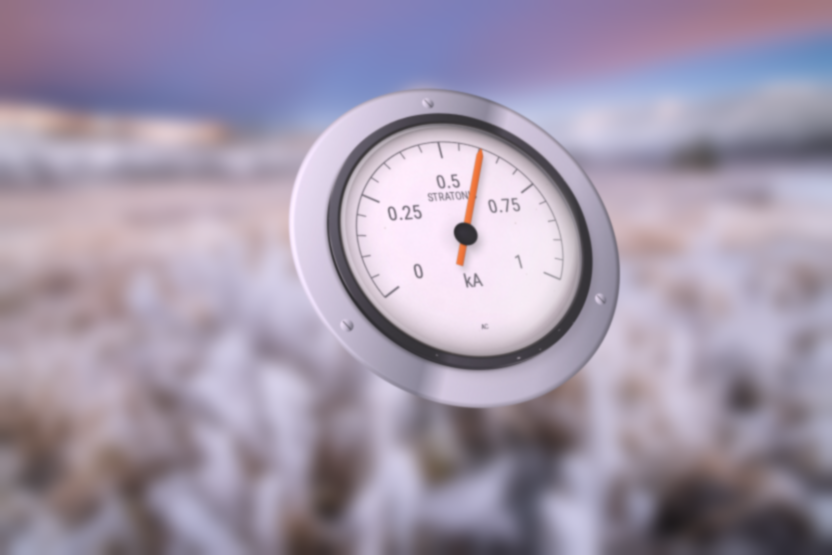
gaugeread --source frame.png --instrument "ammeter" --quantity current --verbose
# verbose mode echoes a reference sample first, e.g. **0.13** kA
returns **0.6** kA
